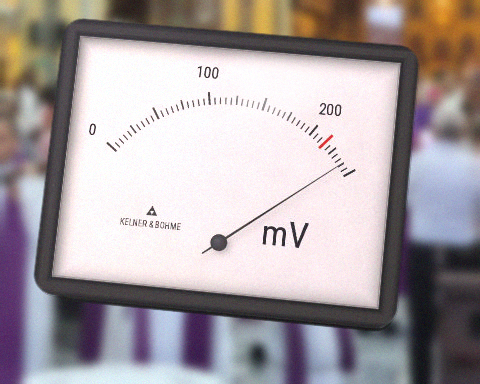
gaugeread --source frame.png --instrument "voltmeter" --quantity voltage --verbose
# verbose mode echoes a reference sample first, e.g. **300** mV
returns **240** mV
